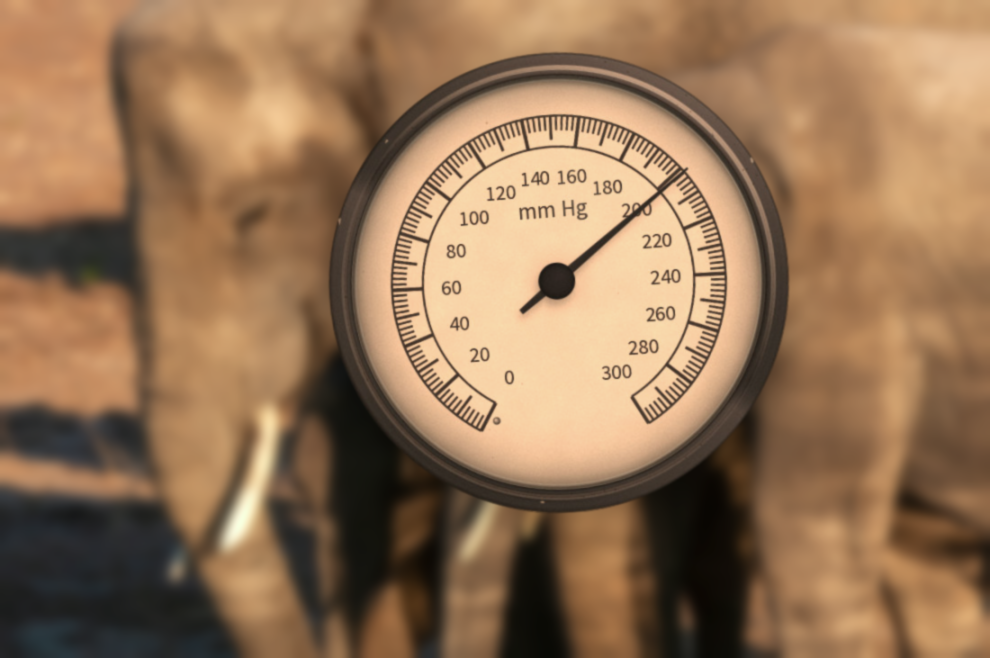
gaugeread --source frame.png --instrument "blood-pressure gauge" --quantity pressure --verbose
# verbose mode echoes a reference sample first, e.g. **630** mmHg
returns **202** mmHg
